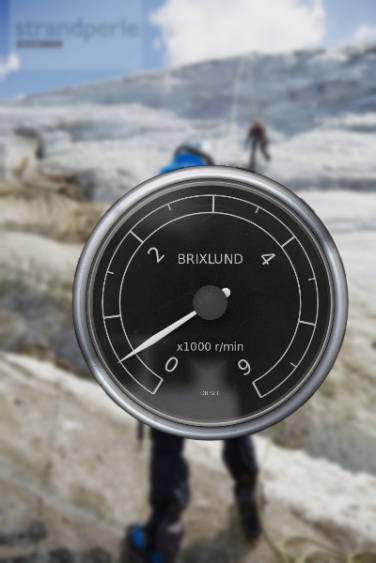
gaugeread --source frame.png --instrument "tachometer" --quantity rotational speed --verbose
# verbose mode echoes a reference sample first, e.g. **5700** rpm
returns **500** rpm
